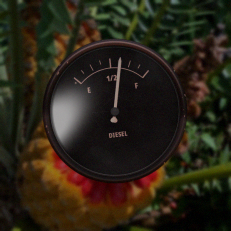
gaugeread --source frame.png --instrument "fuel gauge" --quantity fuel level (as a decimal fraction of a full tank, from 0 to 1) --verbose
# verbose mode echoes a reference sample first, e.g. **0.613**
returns **0.625**
